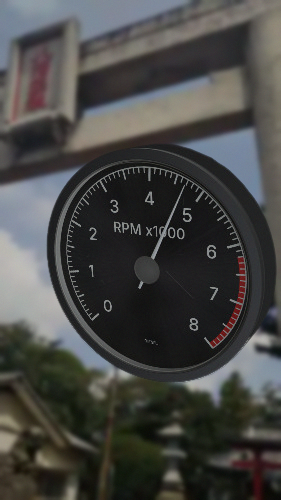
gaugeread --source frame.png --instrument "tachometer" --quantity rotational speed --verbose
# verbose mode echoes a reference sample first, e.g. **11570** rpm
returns **4700** rpm
